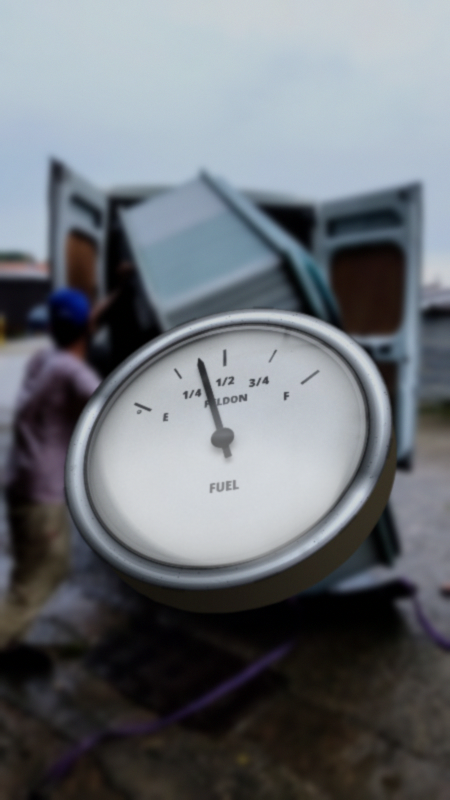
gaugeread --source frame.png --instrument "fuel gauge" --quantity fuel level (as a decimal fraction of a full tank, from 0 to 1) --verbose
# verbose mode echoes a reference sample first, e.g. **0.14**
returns **0.375**
